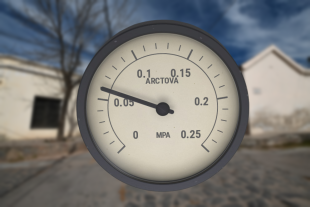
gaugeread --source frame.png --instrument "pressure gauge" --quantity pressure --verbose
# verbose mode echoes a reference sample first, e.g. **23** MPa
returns **0.06** MPa
